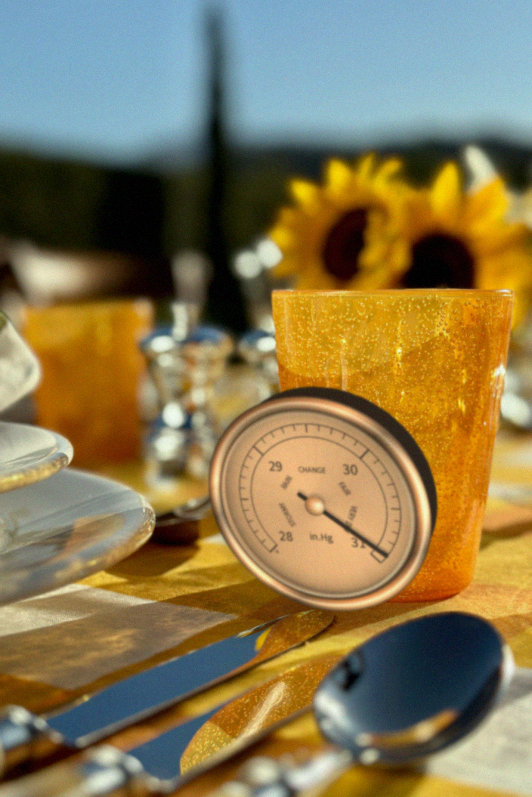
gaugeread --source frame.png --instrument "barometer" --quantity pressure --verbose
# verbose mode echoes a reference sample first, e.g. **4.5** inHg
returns **30.9** inHg
